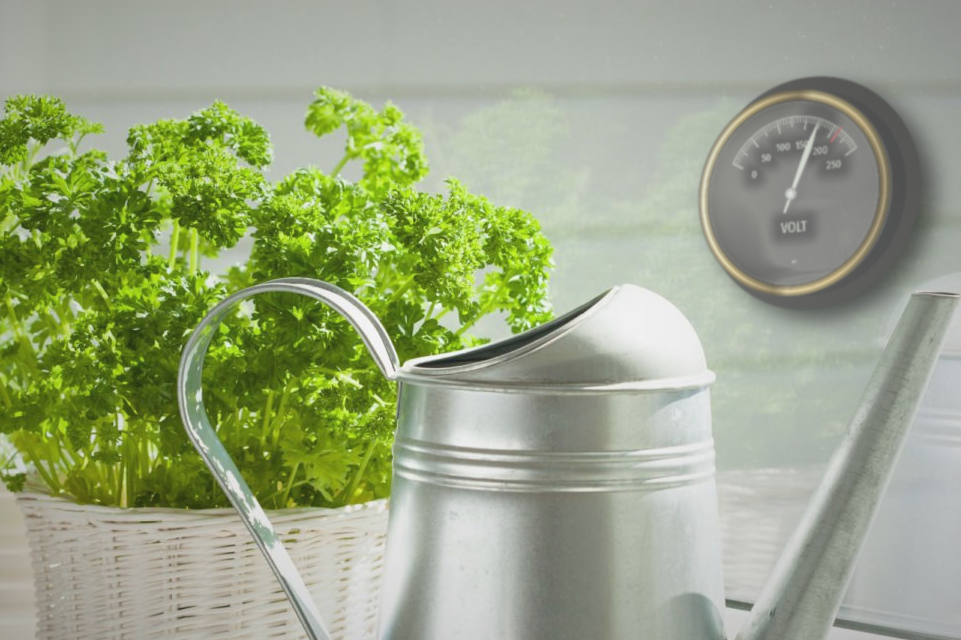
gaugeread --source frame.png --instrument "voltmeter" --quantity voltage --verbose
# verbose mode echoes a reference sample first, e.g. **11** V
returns **175** V
